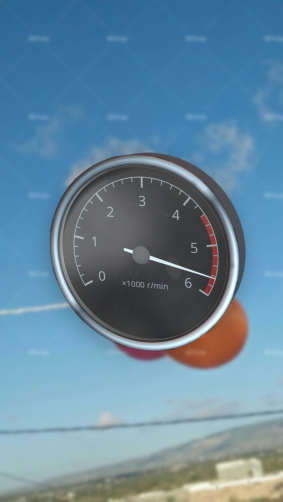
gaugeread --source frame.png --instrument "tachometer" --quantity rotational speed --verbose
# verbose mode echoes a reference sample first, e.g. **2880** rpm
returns **5600** rpm
